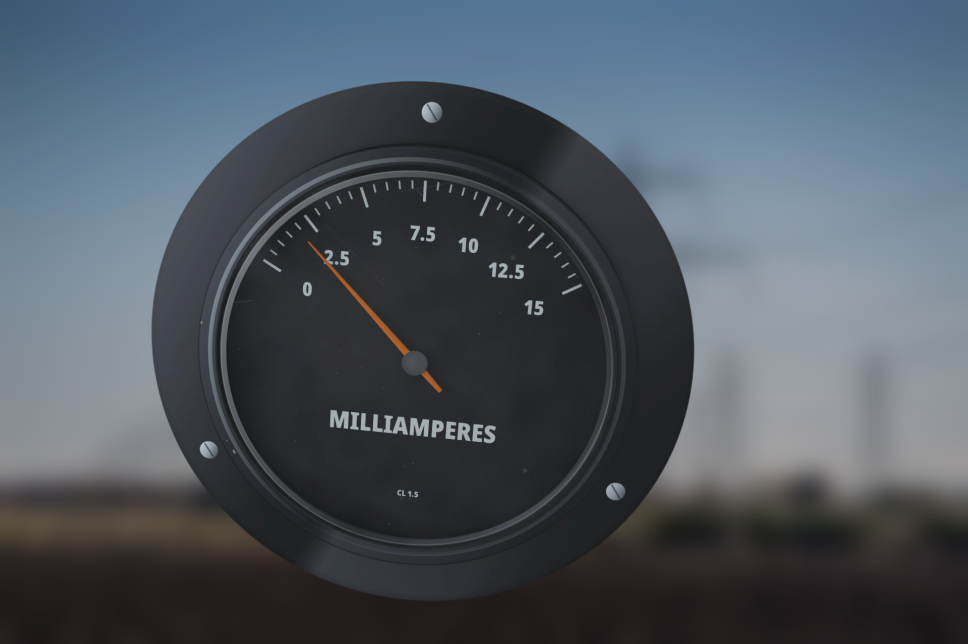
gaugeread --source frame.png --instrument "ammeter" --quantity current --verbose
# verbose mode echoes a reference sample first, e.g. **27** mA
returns **2** mA
